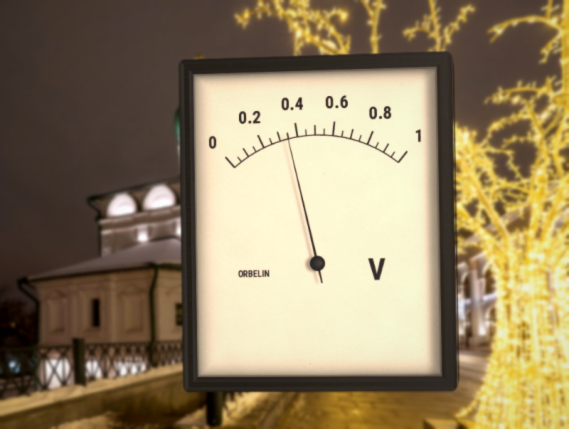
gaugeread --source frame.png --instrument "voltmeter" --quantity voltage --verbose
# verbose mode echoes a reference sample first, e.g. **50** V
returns **0.35** V
